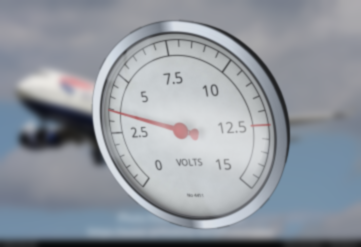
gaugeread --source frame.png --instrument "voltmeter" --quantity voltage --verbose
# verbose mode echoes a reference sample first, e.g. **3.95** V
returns **3.5** V
